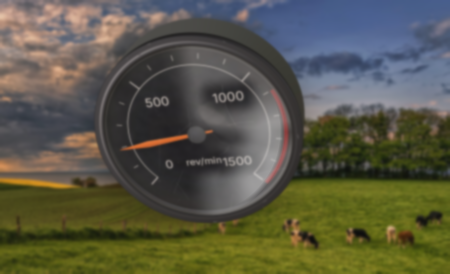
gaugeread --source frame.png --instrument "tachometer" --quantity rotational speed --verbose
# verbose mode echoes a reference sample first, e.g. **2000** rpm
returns **200** rpm
